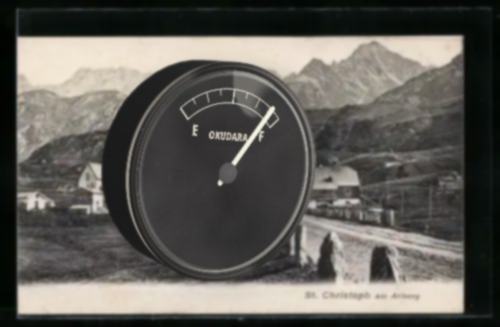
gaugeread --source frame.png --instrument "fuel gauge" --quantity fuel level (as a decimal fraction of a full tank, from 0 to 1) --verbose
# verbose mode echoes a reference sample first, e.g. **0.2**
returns **0.875**
